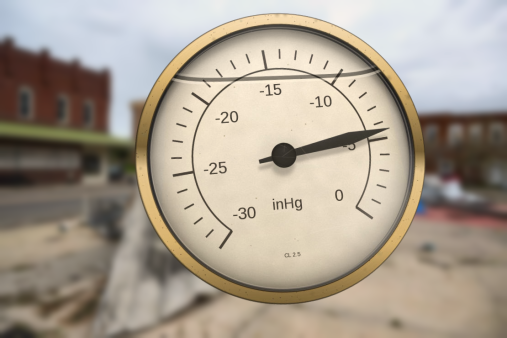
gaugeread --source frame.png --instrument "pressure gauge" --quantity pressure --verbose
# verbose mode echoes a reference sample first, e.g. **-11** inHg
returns **-5.5** inHg
